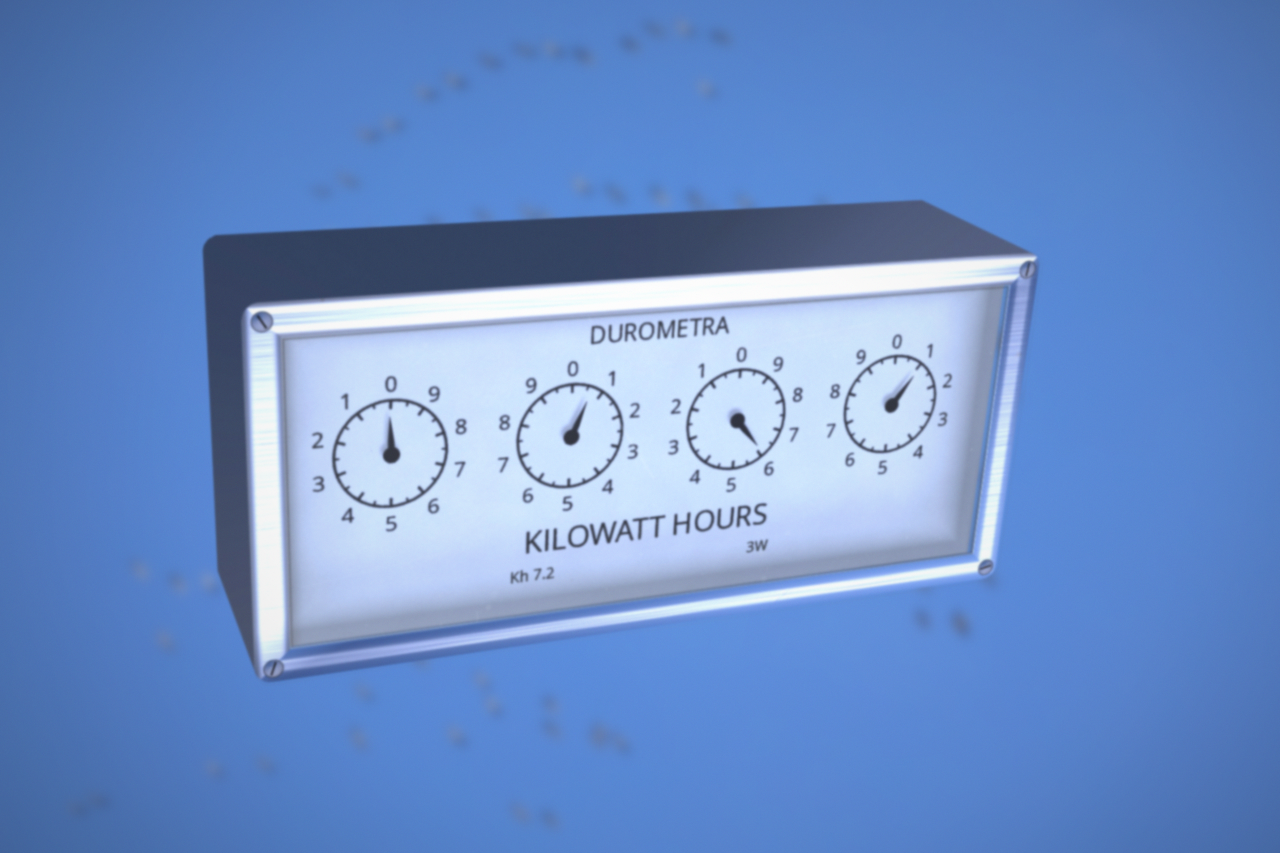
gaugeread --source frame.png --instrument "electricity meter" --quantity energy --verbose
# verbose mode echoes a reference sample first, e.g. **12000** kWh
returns **61** kWh
